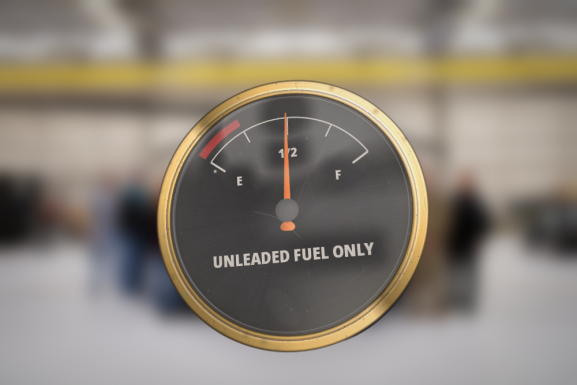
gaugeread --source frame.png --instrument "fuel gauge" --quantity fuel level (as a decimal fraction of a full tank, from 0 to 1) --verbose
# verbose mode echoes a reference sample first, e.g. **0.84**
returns **0.5**
